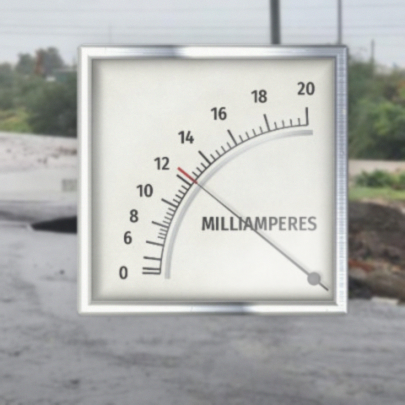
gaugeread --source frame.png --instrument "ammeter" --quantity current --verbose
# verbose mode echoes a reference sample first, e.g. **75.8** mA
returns **12.4** mA
